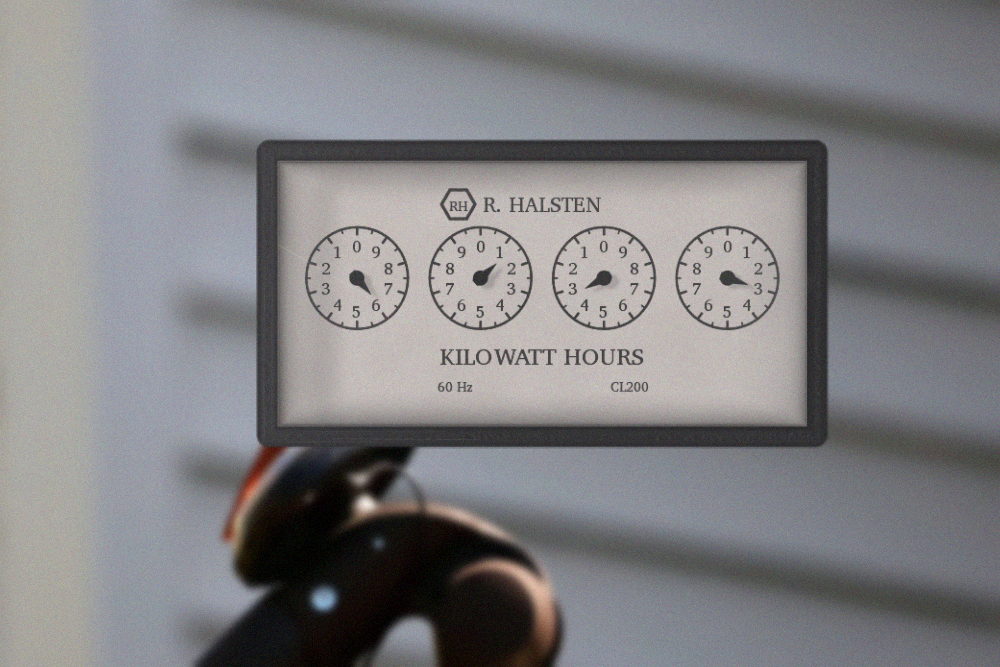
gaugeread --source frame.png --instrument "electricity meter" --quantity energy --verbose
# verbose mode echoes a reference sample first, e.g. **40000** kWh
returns **6133** kWh
